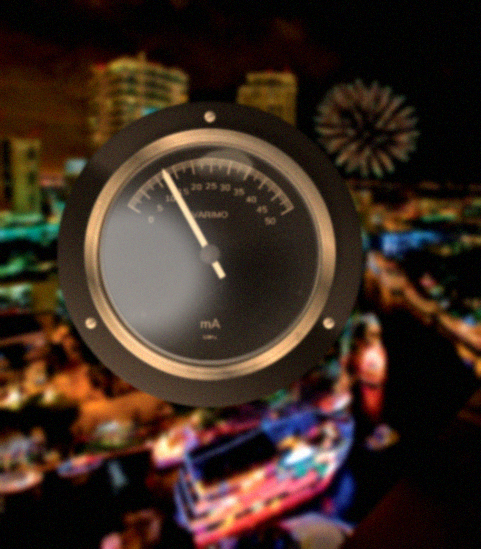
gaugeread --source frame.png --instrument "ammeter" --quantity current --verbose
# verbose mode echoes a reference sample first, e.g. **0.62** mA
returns **12.5** mA
